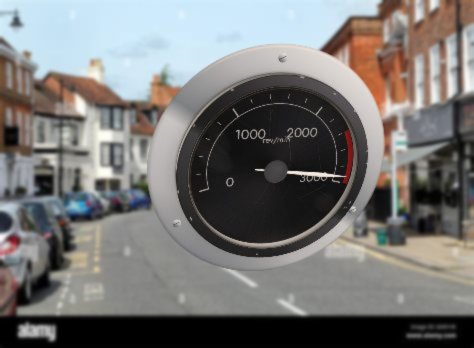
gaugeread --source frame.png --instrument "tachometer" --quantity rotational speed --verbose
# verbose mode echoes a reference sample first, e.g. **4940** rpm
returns **2900** rpm
